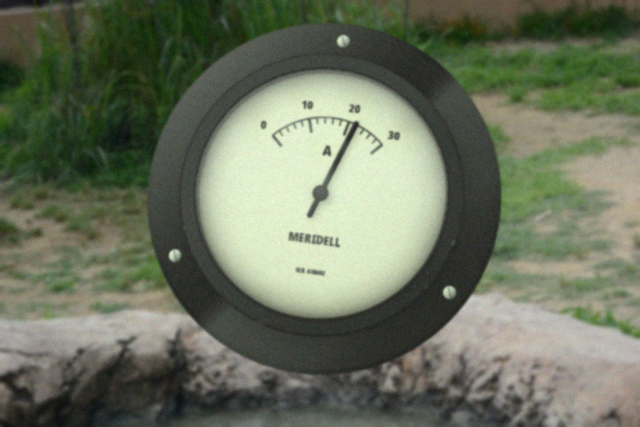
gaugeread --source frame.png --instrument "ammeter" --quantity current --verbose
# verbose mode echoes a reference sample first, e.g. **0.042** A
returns **22** A
